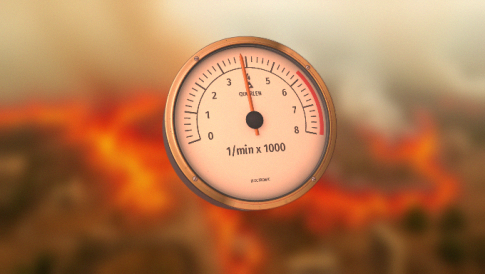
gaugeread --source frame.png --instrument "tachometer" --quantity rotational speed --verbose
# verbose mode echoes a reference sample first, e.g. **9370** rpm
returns **3800** rpm
